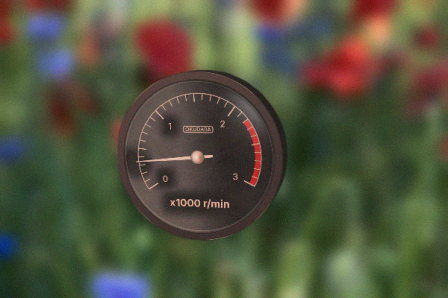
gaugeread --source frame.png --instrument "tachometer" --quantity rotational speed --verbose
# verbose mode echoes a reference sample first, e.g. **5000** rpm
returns **350** rpm
